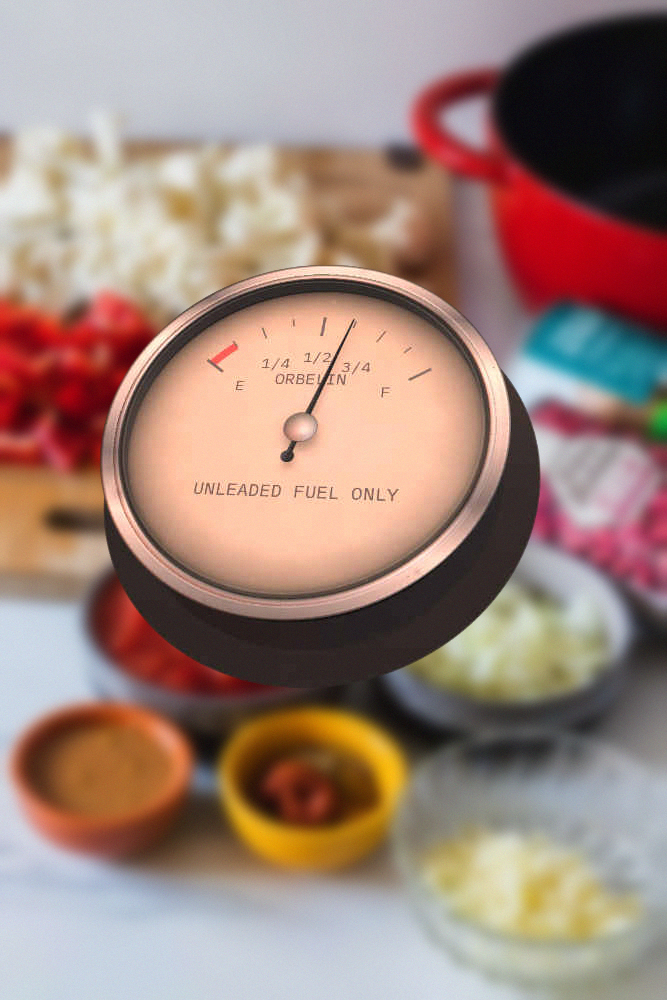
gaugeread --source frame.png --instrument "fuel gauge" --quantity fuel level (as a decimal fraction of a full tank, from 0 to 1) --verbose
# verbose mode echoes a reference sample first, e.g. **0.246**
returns **0.625**
